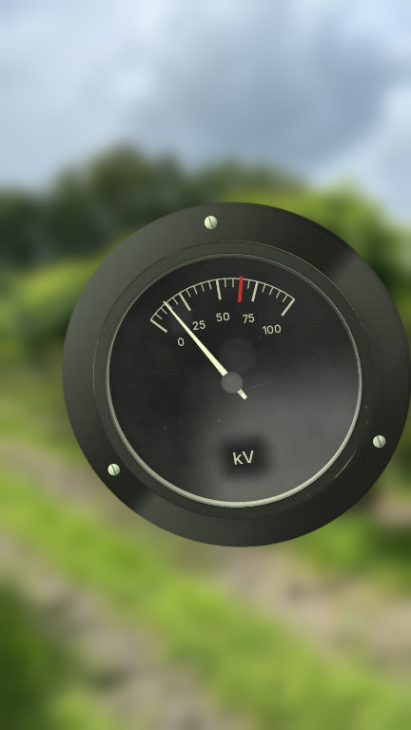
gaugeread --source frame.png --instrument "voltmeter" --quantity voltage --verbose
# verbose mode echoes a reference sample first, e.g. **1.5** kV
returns **15** kV
